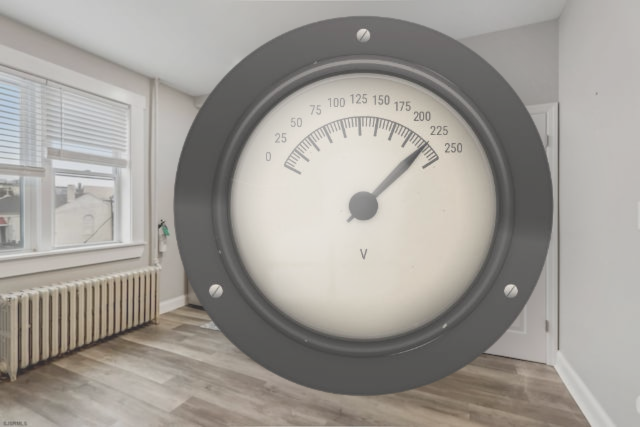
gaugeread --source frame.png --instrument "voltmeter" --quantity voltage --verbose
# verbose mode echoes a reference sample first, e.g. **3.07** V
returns **225** V
